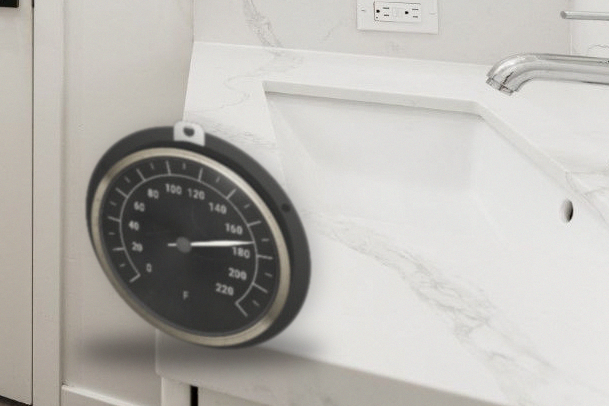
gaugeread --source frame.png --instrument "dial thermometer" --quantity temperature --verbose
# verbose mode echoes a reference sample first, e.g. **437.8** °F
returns **170** °F
